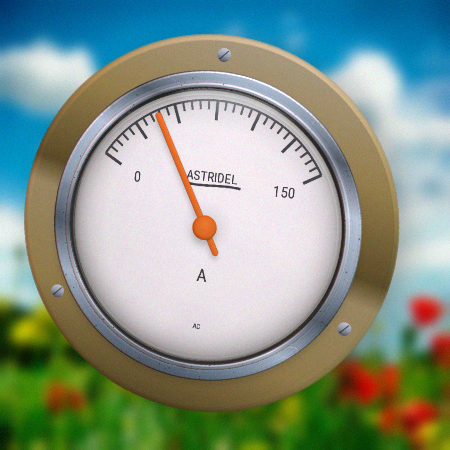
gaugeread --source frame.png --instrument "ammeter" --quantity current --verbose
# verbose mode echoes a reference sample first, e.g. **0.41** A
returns **40** A
